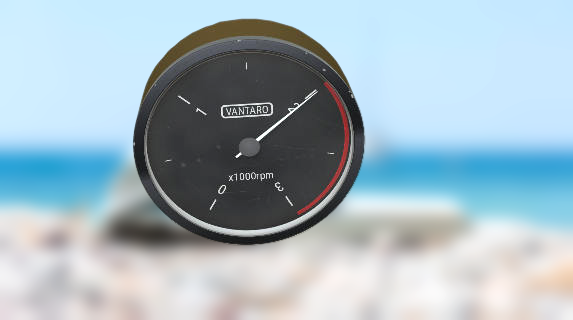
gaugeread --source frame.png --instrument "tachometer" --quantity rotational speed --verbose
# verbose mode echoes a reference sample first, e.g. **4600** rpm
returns **2000** rpm
